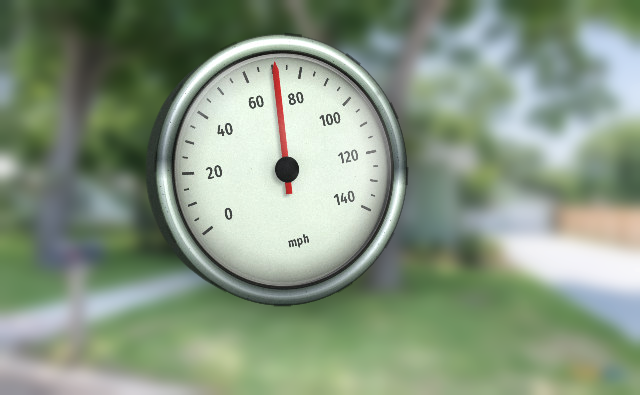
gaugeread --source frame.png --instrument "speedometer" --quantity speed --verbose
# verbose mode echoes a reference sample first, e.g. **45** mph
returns **70** mph
